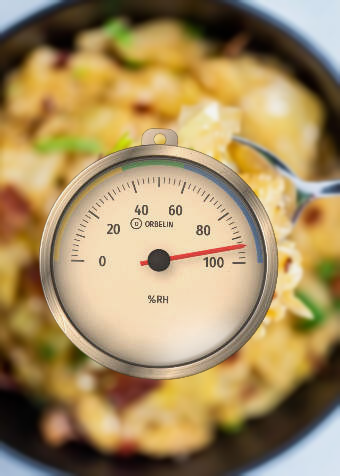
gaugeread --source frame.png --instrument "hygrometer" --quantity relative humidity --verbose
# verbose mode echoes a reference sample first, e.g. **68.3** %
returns **94** %
